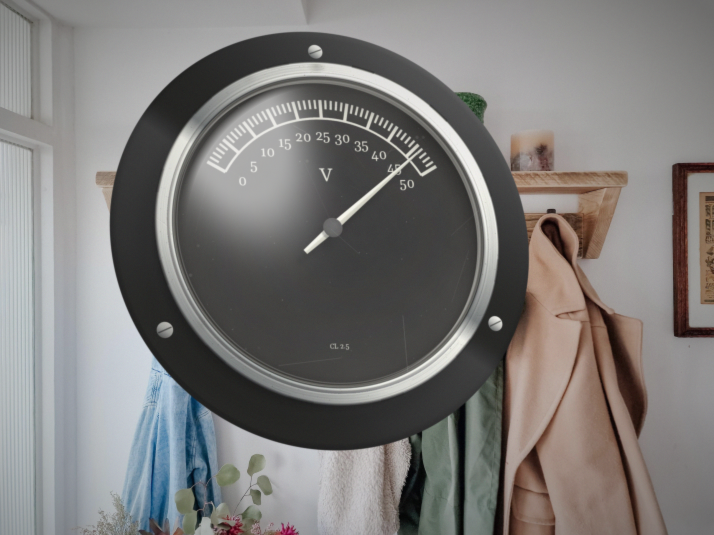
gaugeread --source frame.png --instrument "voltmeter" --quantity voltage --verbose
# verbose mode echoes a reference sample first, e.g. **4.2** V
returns **46** V
